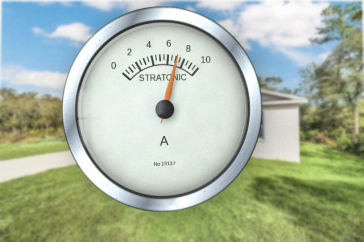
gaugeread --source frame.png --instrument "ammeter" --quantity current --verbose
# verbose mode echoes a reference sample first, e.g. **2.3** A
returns **7** A
